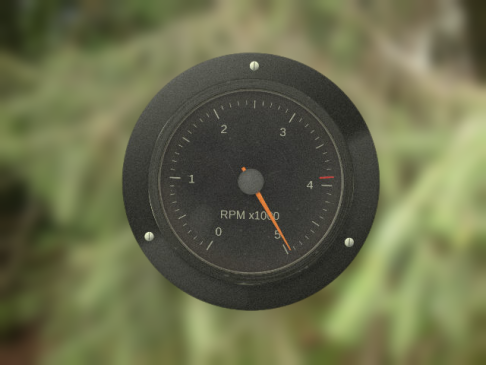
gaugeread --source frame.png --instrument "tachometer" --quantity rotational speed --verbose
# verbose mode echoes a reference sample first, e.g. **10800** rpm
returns **4950** rpm
